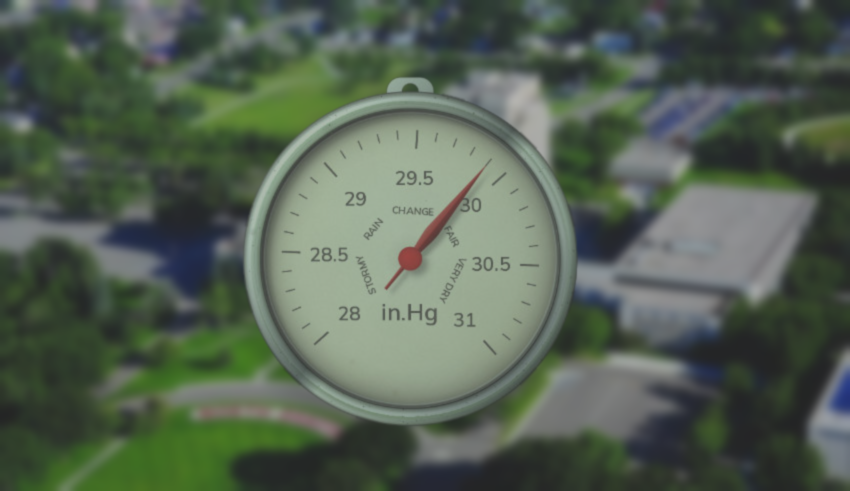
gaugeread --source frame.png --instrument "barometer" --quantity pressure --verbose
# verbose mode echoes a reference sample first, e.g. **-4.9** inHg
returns **29.9** inHg
